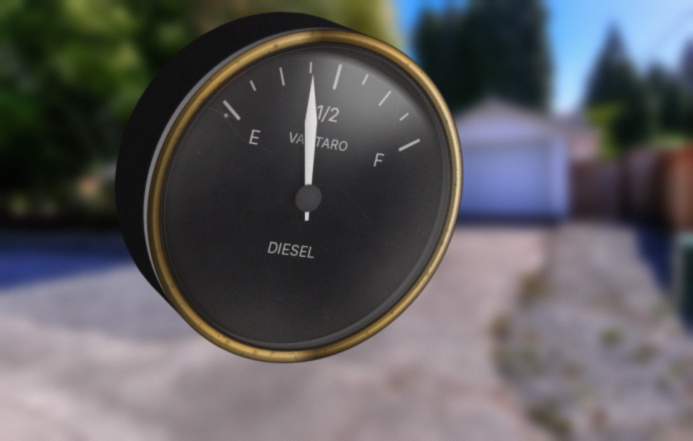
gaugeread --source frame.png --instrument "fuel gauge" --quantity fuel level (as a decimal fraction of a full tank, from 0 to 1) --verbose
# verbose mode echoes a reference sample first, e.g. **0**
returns **0.375**
